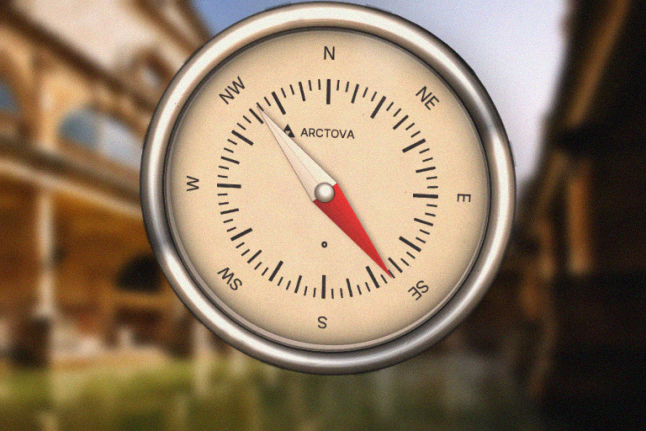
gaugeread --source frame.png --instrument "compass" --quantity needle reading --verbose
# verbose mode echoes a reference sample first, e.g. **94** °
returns **140** °
